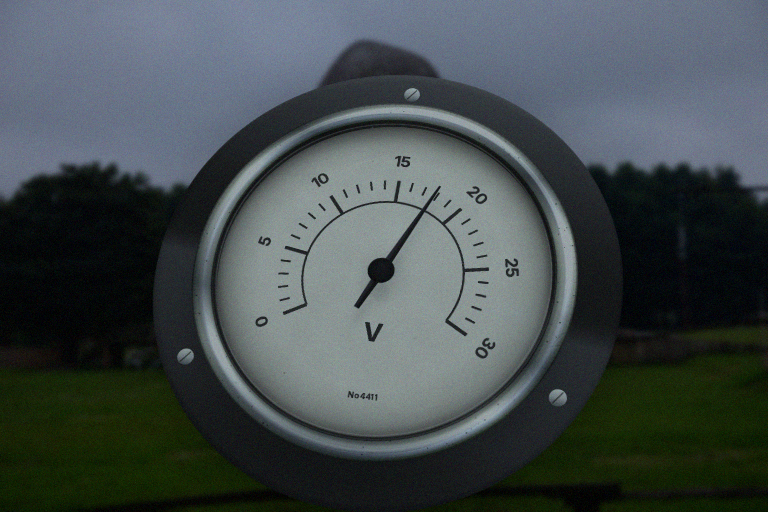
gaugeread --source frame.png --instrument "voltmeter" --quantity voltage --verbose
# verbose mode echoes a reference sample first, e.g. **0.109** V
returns **18** V
